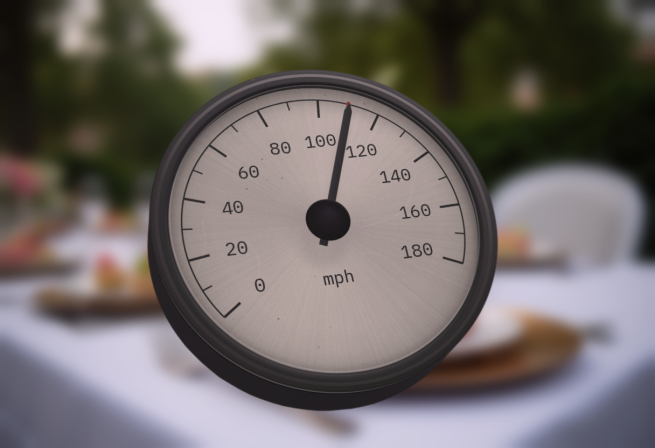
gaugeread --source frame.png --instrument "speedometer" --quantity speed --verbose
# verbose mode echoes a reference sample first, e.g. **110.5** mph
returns **110** mph
